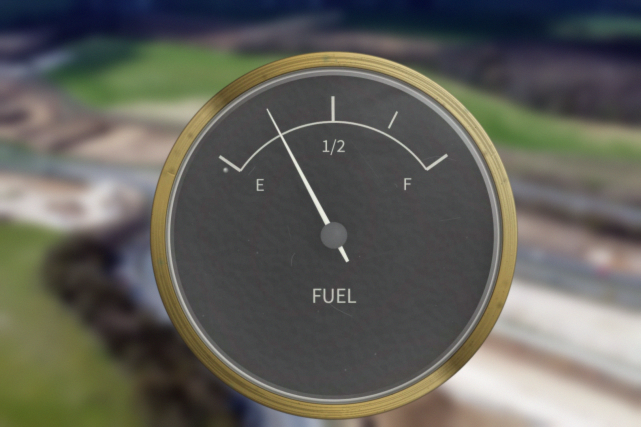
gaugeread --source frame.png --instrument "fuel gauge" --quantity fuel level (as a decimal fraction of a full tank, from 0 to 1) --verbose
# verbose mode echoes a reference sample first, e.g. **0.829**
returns **0.25**
